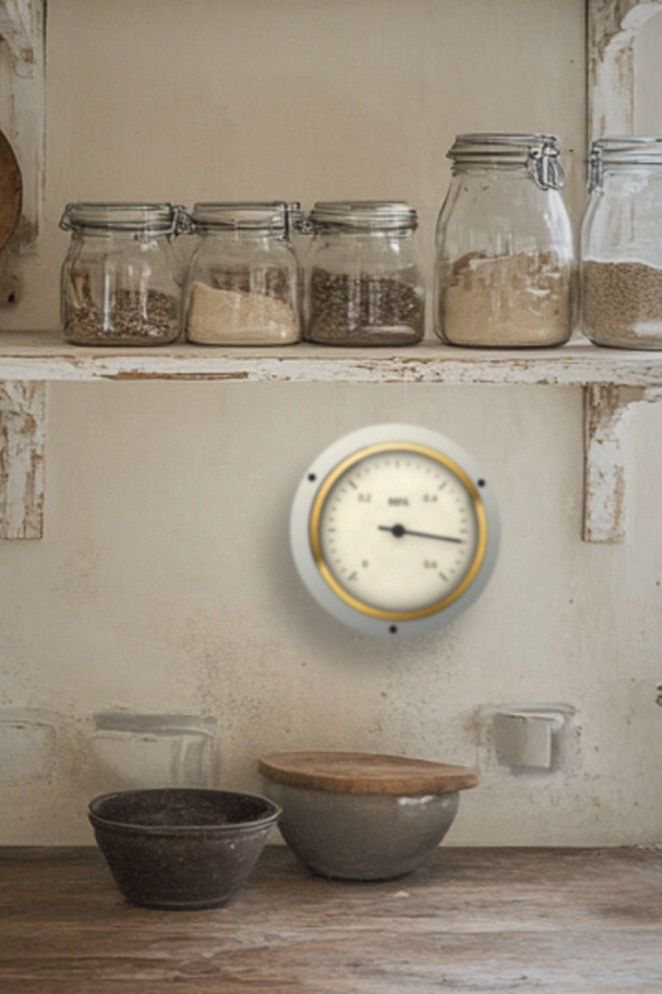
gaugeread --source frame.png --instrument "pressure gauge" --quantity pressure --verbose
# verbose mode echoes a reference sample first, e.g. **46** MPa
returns **0.52** MPa
